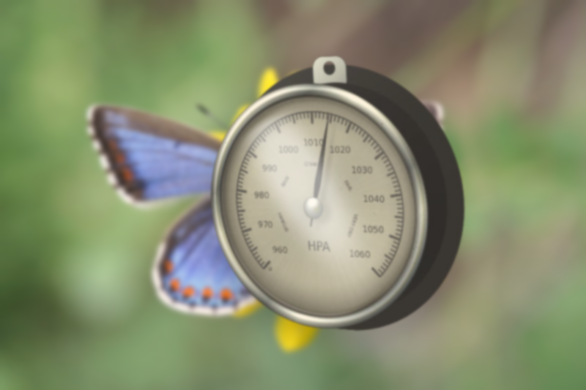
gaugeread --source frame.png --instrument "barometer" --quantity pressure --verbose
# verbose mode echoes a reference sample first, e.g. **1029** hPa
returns **1015** hPa
